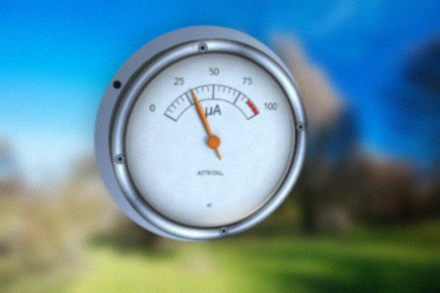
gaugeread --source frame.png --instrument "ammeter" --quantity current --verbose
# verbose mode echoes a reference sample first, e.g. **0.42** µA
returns **30** µA
